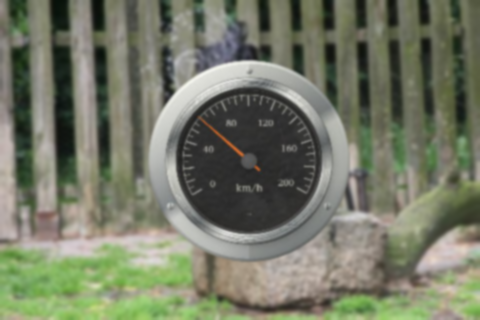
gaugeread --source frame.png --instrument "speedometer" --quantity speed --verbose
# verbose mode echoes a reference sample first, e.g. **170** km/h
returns **60** km/h
